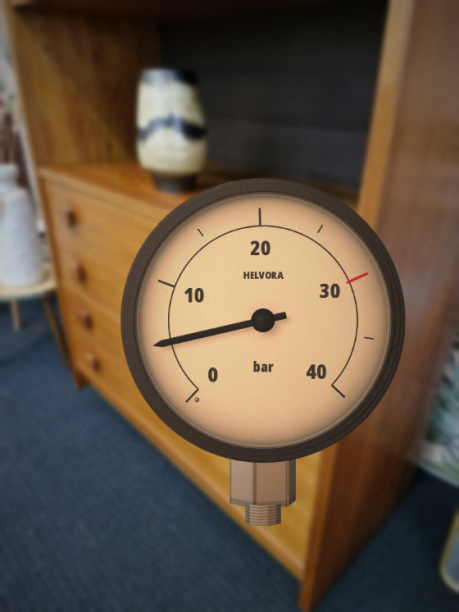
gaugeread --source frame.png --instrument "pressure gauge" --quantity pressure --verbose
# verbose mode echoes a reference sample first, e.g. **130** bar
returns **5** bar
